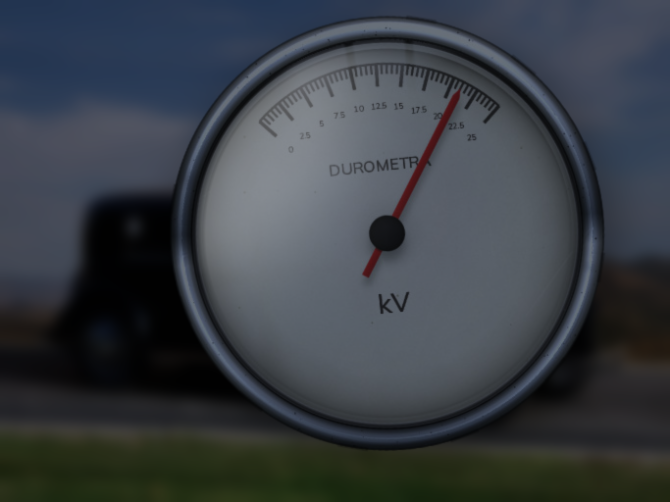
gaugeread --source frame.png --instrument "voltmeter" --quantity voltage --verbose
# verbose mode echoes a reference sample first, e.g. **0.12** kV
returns **21** kV
